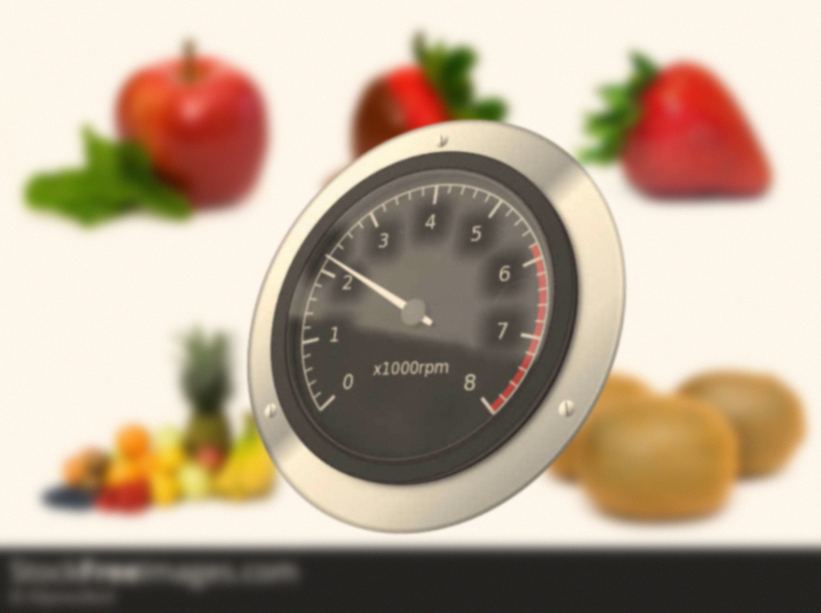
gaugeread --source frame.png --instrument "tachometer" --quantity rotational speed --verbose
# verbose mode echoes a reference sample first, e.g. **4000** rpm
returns **2200** rpm
